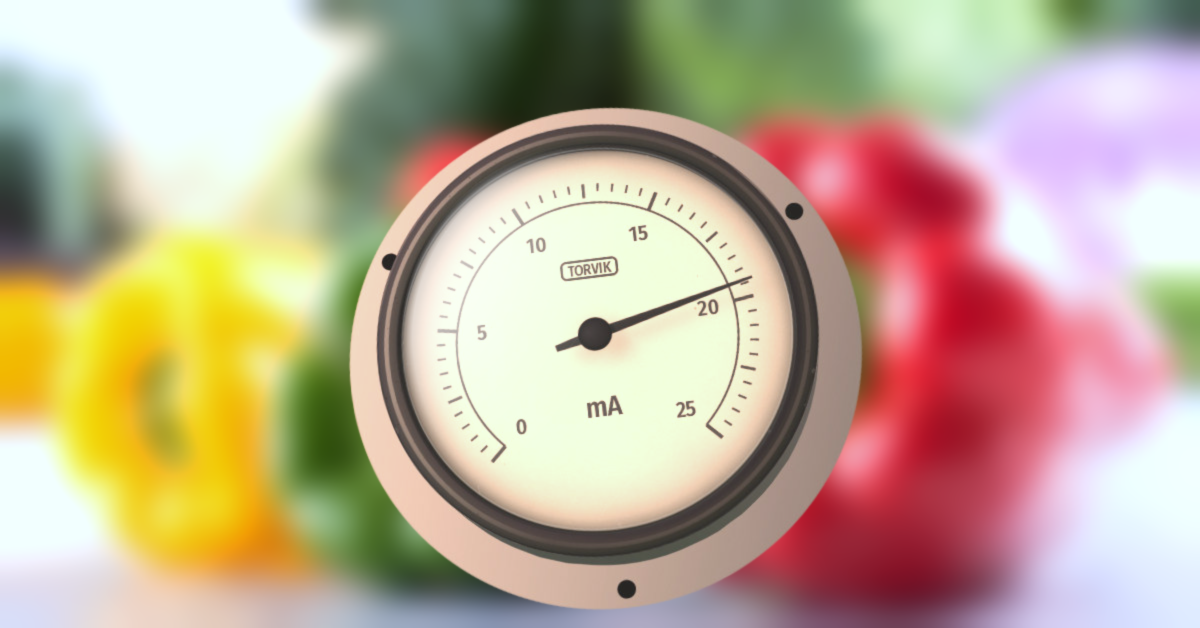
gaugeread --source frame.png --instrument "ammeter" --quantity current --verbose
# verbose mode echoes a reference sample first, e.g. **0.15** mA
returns **19.5** mA
